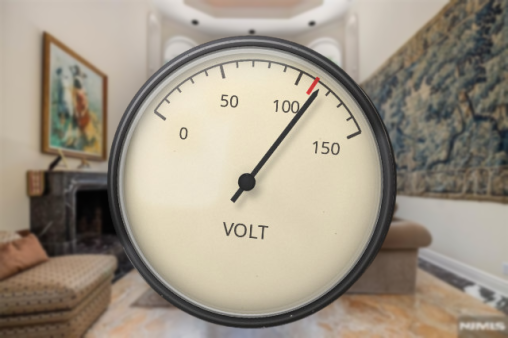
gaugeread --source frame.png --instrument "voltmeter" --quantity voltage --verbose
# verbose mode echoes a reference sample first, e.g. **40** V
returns **115** V
